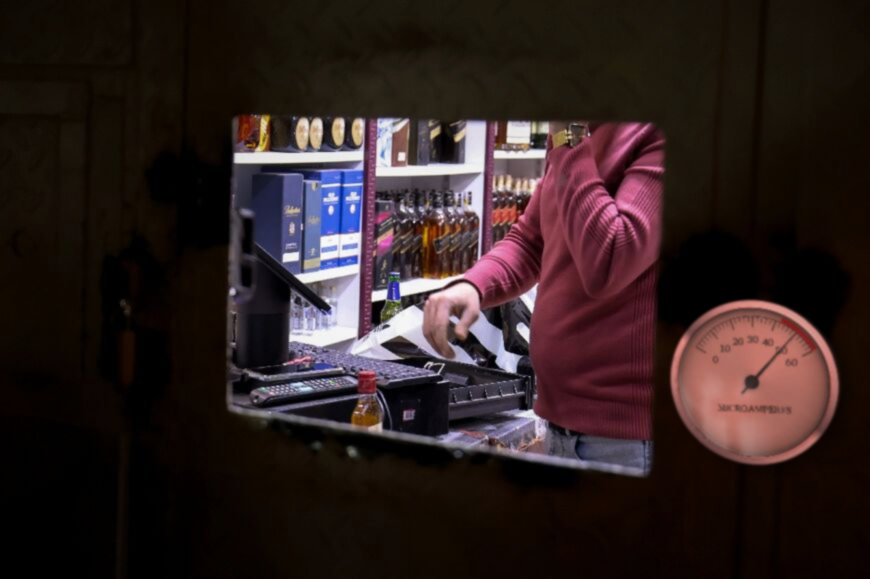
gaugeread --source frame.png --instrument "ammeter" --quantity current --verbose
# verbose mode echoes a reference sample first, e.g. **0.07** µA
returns **50** µA
